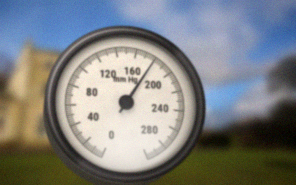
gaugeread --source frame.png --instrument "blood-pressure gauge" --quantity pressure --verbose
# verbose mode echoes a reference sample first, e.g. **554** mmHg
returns **180** mmHg
